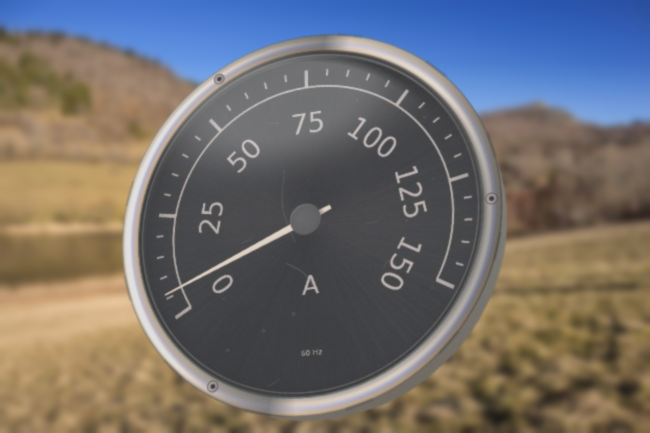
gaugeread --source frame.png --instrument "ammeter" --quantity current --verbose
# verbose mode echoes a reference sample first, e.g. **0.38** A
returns **5** A
